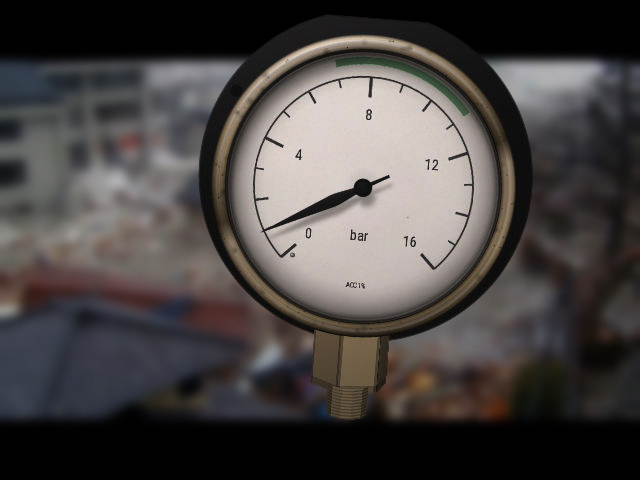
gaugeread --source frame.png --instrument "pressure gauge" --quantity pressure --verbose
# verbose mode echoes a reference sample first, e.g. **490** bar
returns **1** bar
